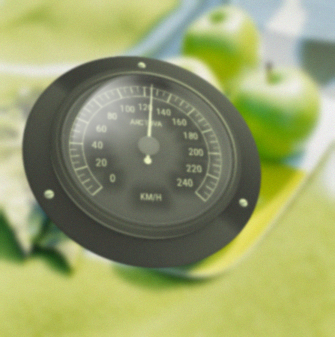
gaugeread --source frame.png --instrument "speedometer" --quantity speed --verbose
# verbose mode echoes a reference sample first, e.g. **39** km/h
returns **125** km/h
